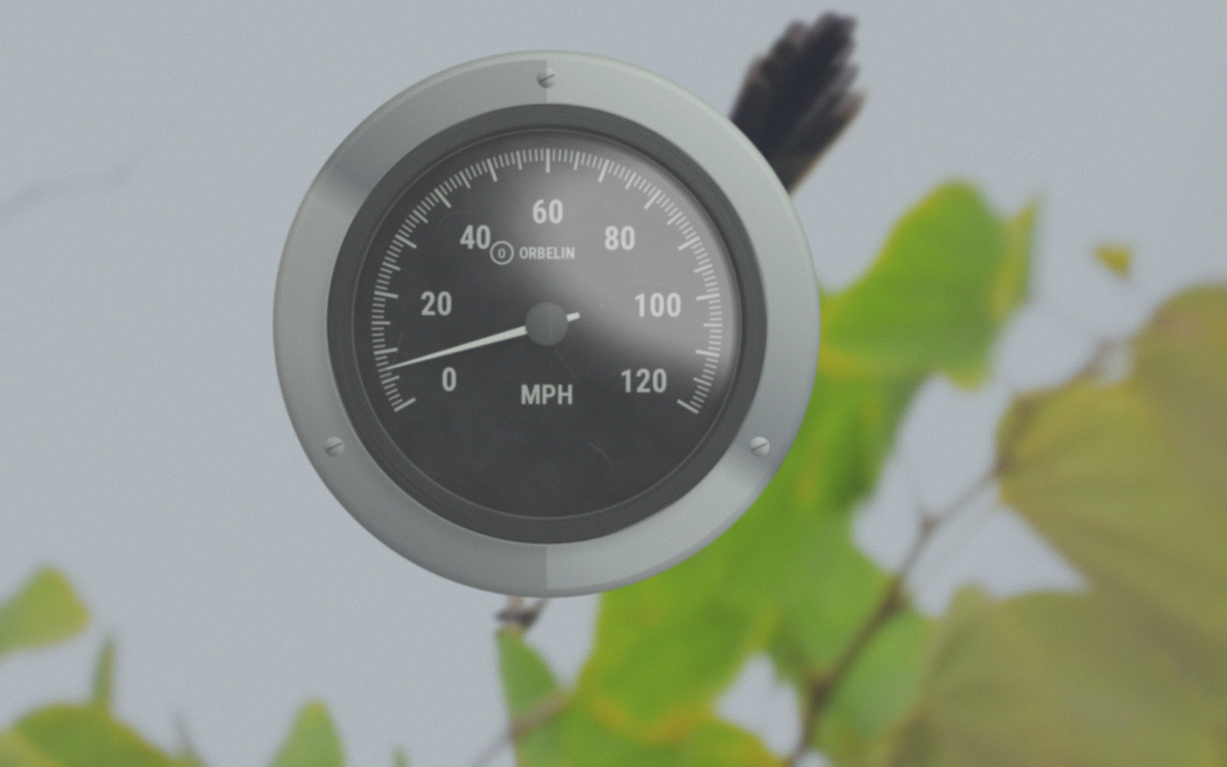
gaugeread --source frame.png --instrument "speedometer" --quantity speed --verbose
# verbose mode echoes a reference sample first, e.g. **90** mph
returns **7** mph
